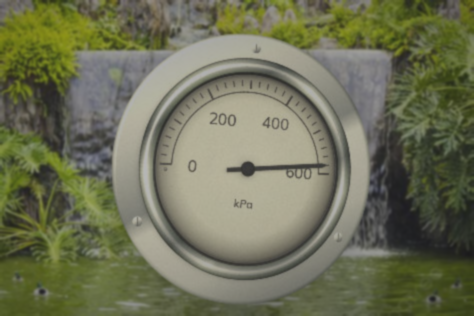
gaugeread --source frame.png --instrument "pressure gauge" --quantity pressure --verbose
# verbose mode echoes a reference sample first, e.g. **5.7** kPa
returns **580** kPa
